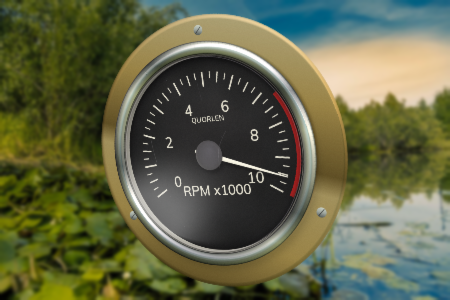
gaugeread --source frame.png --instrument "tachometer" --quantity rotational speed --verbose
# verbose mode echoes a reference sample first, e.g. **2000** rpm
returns **9500** rpm
